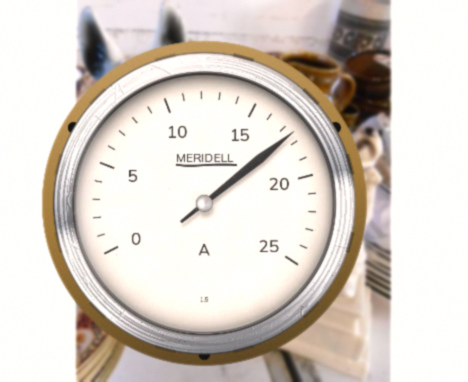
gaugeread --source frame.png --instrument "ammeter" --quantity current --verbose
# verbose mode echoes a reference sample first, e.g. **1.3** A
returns **17.5** A
